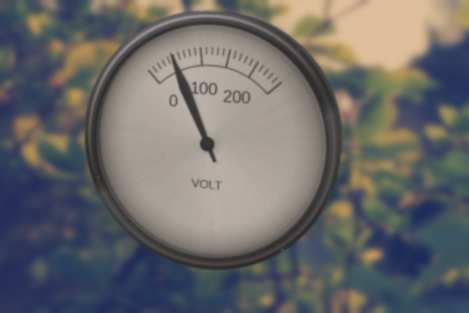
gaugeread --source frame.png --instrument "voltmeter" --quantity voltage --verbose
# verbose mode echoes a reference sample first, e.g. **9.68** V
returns **50** V
